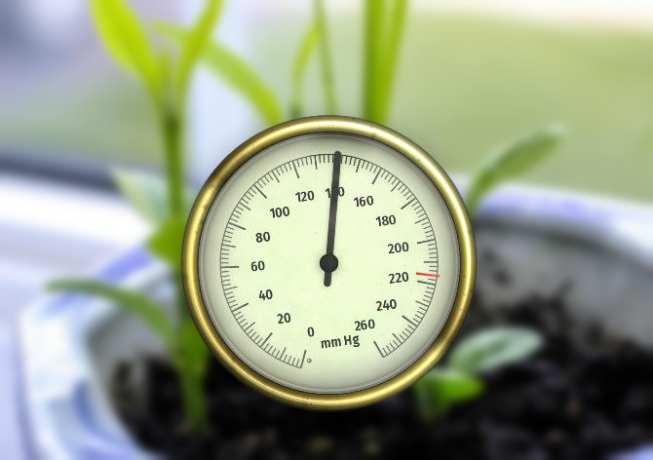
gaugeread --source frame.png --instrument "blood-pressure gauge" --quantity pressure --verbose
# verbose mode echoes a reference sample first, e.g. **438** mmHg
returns **140** mmHg
